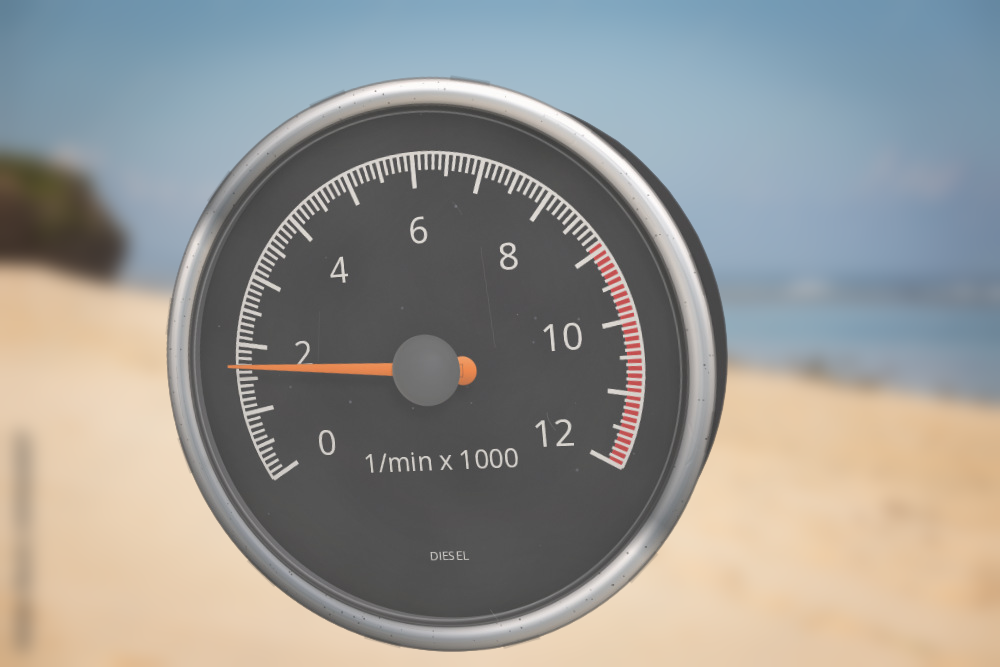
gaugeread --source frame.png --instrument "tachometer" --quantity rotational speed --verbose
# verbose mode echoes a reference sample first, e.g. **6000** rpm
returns **1700** rpm
